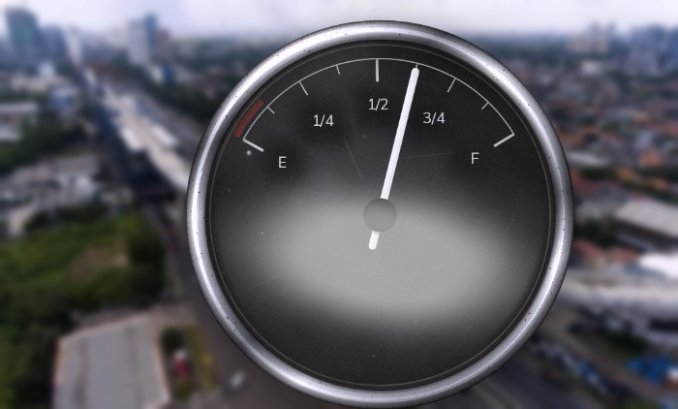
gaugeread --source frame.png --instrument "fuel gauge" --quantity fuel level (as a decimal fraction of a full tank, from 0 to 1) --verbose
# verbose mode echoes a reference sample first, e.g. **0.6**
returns **0.625**
